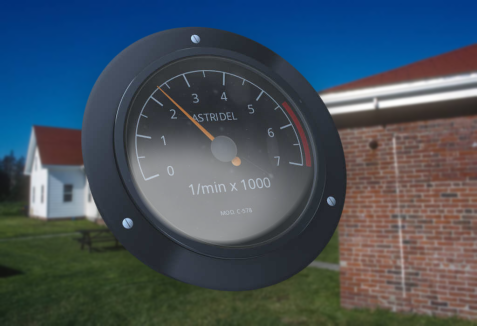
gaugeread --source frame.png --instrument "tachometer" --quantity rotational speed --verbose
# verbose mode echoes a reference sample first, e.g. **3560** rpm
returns **2250** rpm
